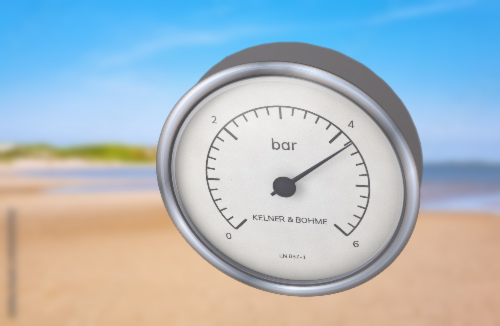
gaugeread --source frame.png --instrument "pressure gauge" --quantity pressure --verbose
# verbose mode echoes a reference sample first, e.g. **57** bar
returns **4.2** bar
